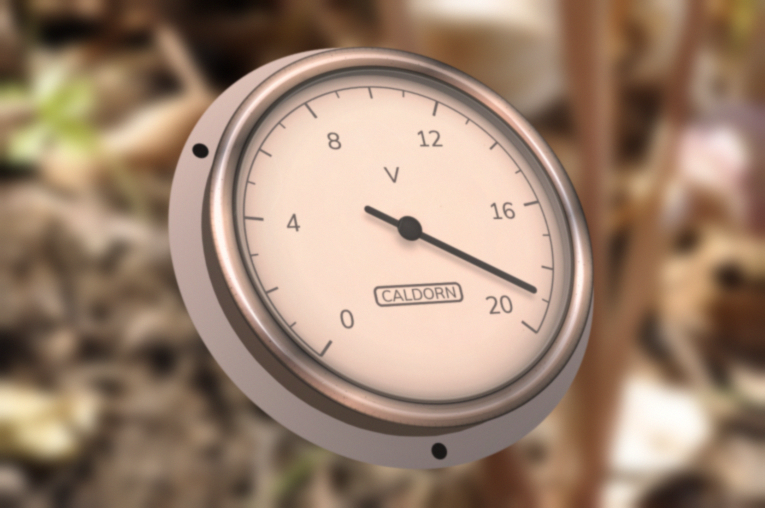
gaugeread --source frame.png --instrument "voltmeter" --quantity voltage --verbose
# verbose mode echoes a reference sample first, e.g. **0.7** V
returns **19** V
